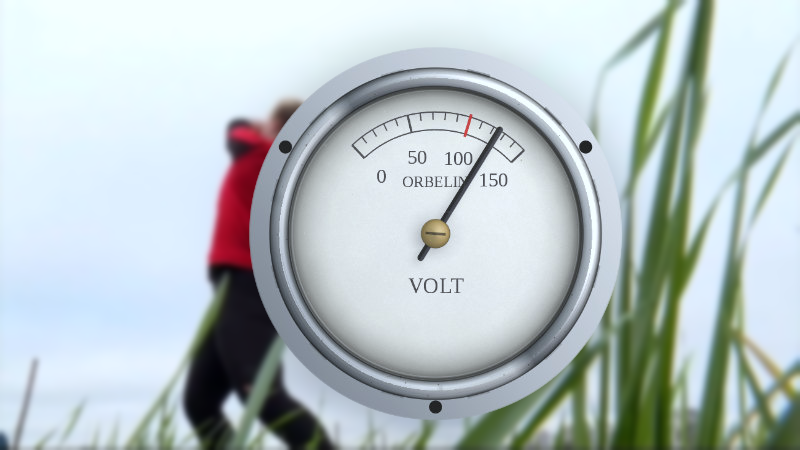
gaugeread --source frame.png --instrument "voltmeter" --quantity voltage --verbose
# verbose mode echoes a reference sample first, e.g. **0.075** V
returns **125** V
